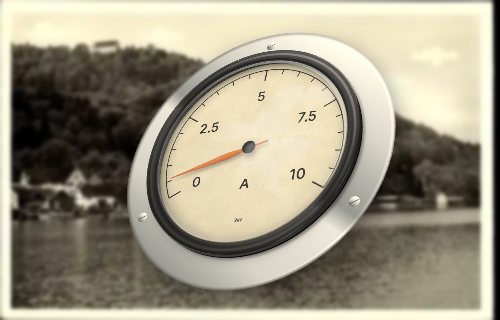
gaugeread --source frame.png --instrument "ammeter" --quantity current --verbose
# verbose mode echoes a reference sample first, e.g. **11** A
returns **0.5** A
